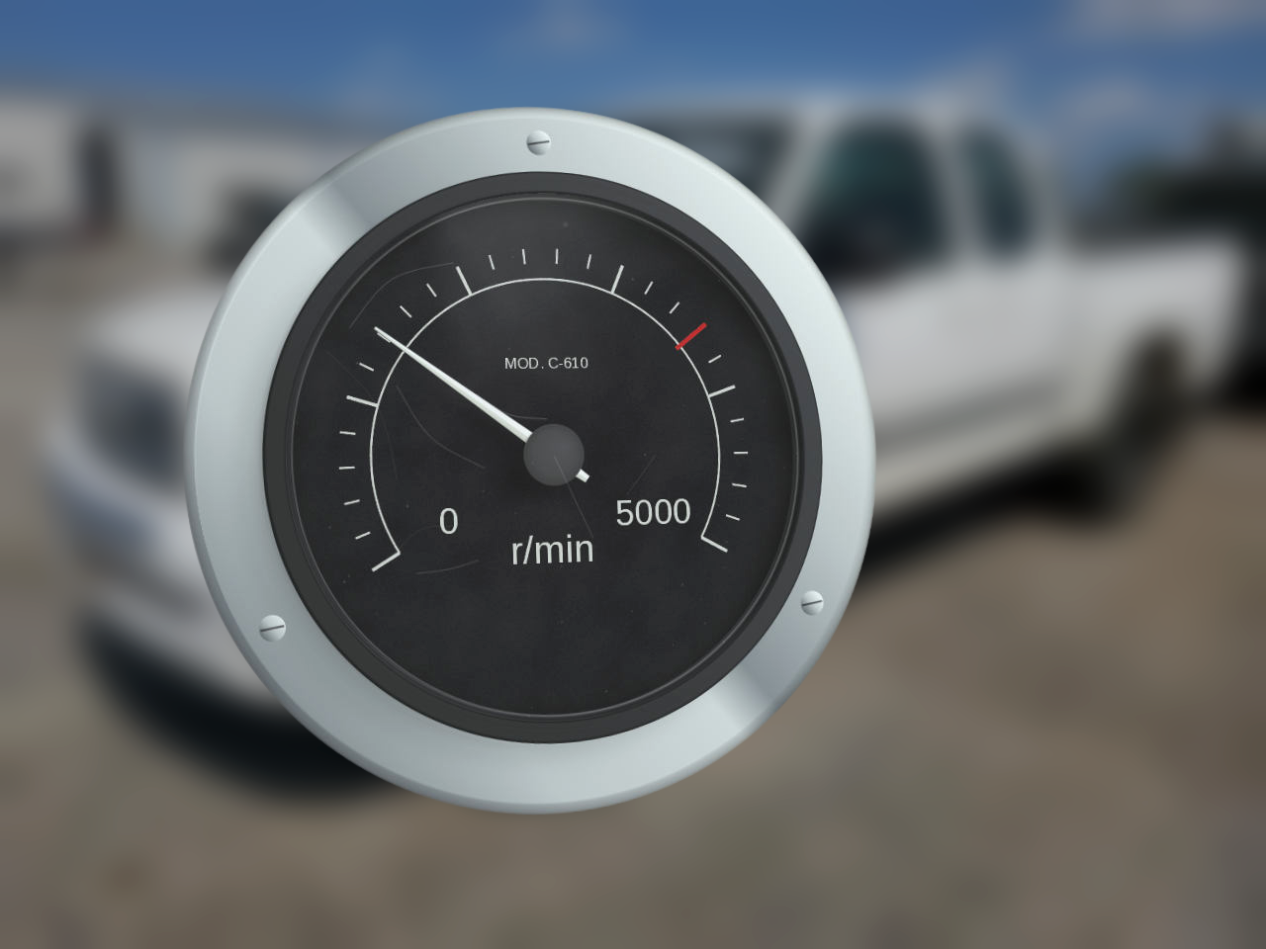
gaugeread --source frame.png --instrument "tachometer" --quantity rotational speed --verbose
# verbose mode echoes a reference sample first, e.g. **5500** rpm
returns **1400** rpm
